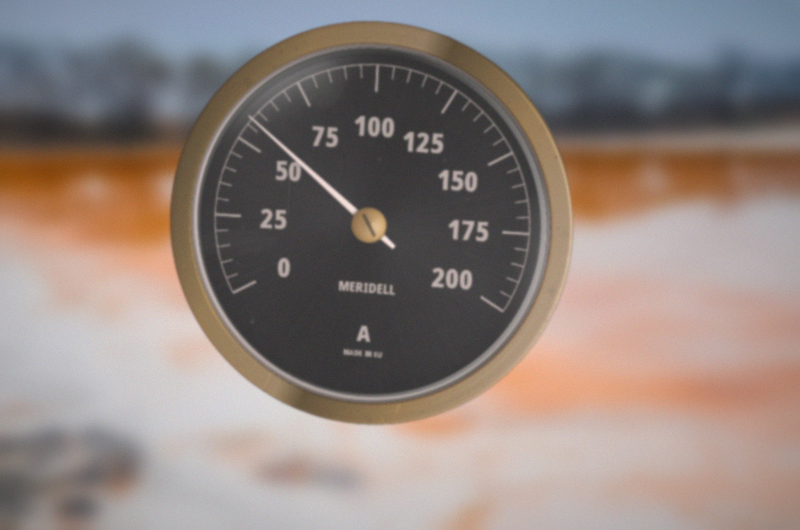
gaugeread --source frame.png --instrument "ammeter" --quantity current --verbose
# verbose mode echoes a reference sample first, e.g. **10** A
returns **57.5** A
